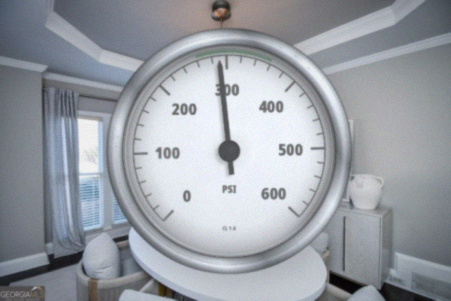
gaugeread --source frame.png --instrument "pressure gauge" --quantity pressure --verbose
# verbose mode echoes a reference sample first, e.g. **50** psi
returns **290** psi
